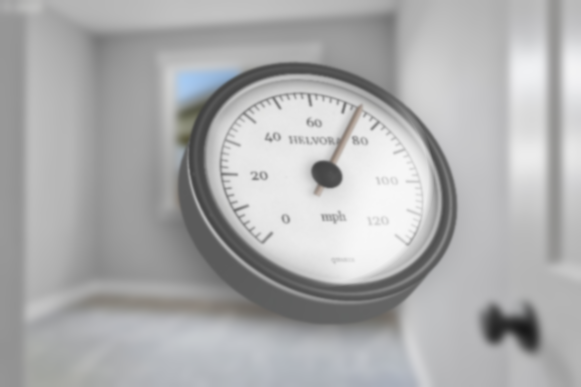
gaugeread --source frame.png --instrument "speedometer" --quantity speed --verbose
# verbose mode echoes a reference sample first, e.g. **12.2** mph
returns **74** mph
